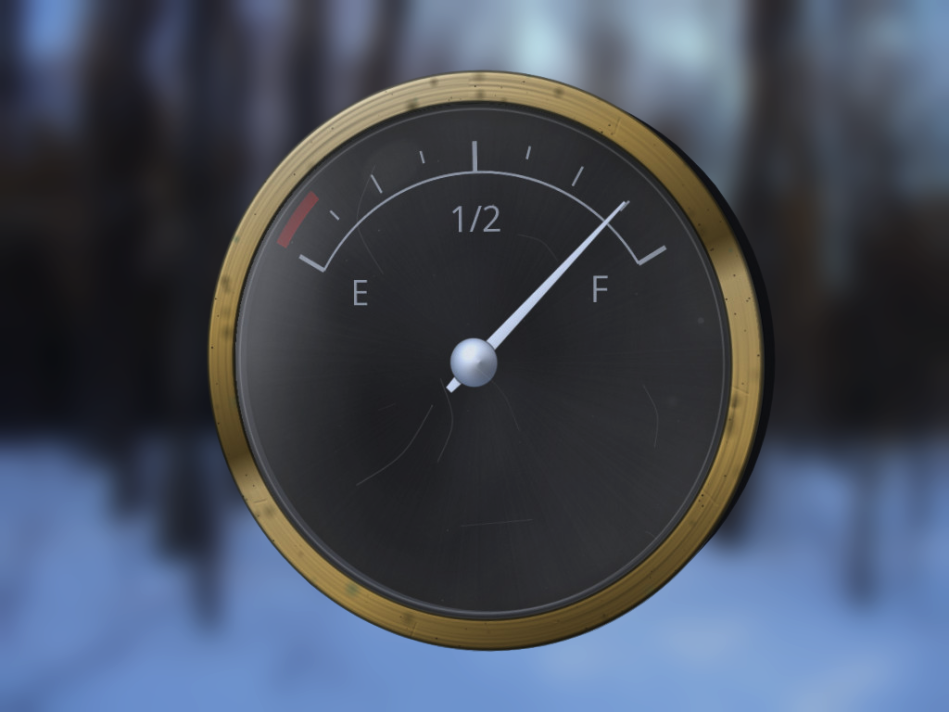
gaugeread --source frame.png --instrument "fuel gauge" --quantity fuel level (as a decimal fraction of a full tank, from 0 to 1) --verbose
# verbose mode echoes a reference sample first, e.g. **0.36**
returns **0.875**
